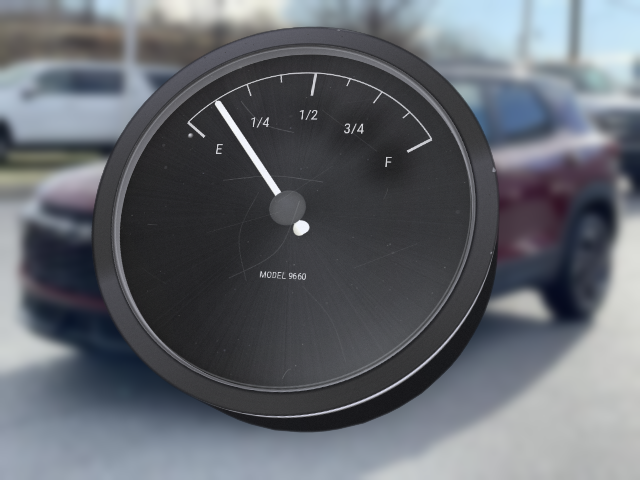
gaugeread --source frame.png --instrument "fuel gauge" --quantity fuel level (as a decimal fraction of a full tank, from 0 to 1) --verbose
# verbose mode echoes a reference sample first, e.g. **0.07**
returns **0.125**
